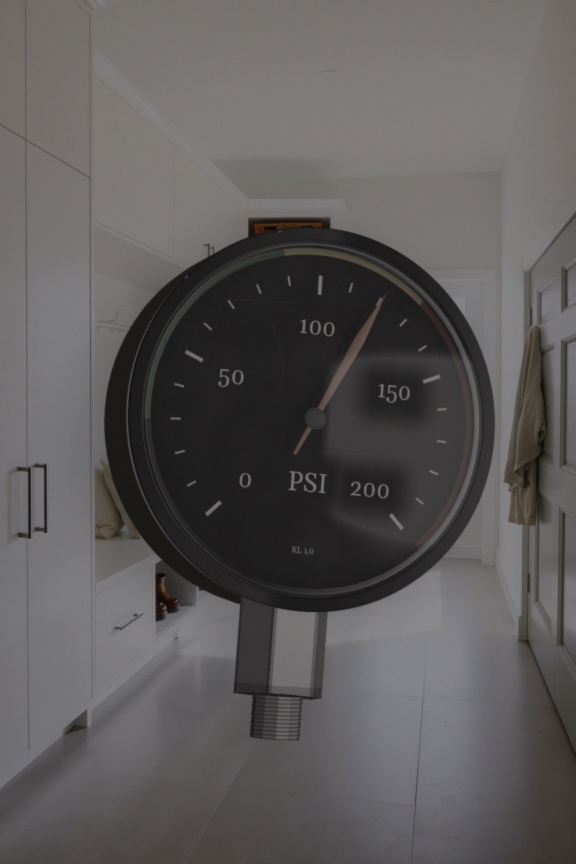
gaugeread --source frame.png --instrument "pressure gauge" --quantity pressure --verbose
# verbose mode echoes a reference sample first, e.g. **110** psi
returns **120** psi
